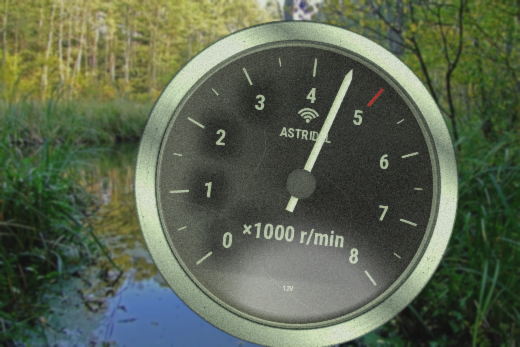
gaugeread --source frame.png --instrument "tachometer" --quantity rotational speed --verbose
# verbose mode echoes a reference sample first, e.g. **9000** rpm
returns **4500** rpm
